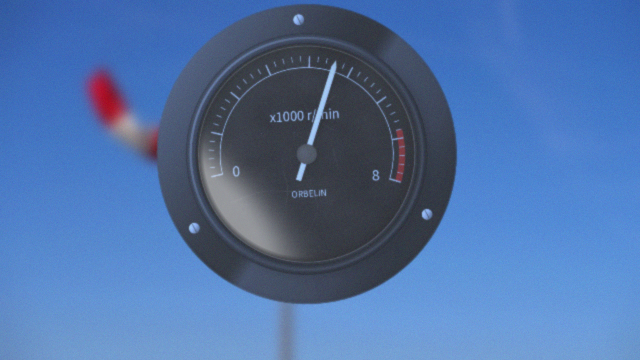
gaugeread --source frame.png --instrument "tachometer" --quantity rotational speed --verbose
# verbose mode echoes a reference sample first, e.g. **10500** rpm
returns **4600** rpm
